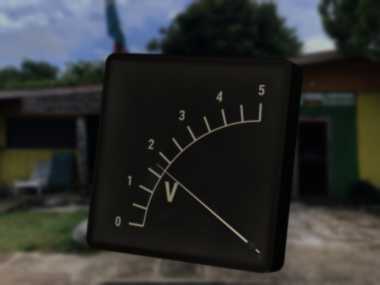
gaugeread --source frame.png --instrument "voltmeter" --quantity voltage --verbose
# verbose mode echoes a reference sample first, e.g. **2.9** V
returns **1.75** V
